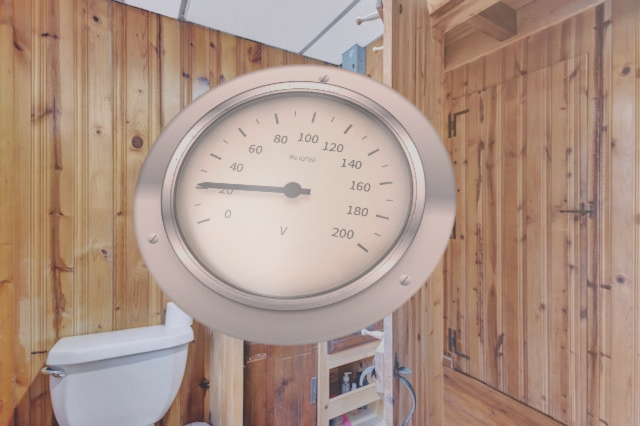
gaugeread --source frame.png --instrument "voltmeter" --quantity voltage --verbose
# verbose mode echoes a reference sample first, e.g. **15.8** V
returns **20** V
